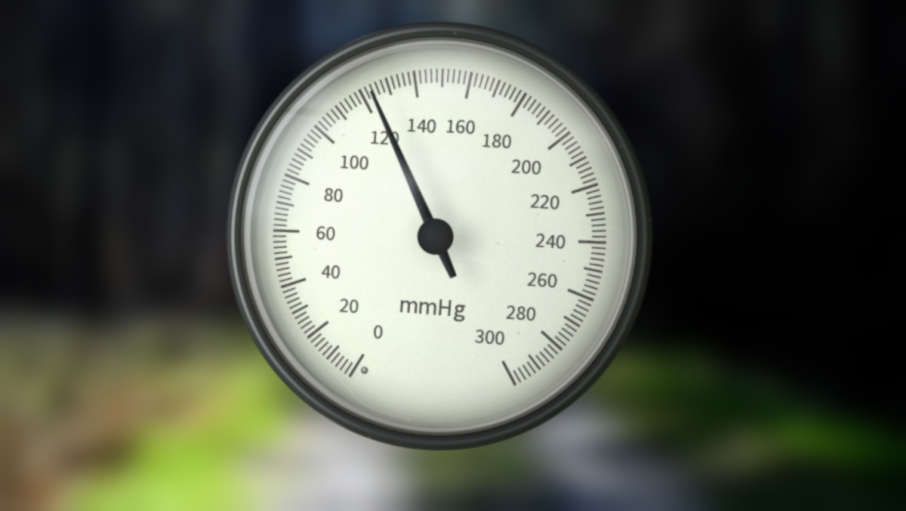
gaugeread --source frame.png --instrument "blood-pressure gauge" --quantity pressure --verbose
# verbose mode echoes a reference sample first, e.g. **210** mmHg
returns **124** mmHg
